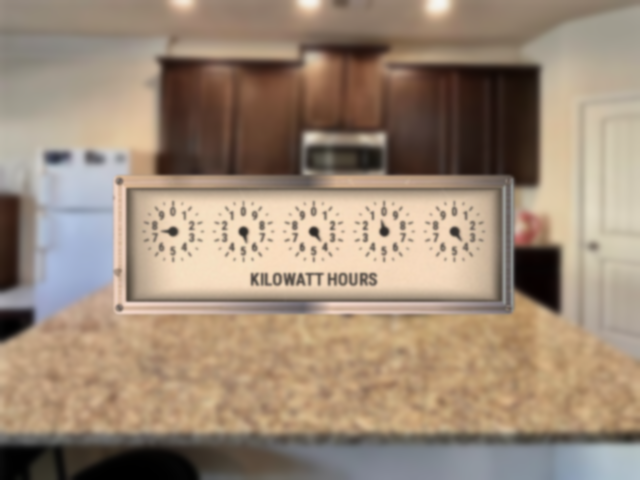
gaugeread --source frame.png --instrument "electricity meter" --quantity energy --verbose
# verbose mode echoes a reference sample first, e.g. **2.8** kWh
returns **75404** kWh
